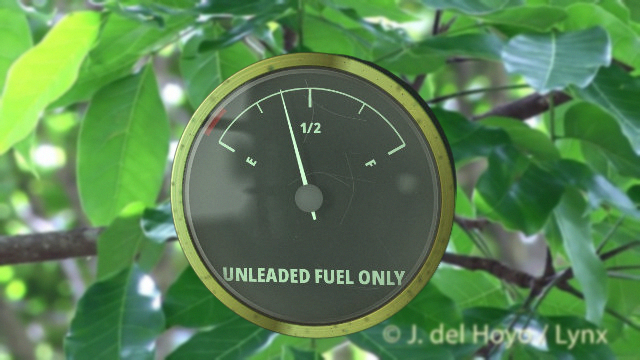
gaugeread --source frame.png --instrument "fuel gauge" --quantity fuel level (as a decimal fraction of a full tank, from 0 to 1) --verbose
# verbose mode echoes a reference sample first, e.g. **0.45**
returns **0.375**
